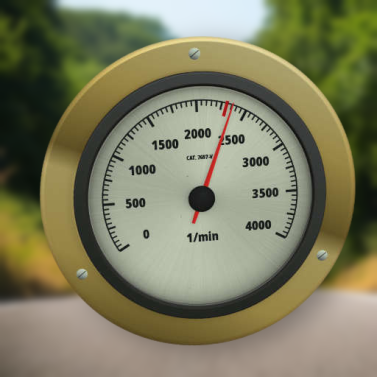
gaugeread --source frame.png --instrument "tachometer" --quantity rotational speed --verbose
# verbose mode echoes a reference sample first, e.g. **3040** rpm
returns **2350** rpm
